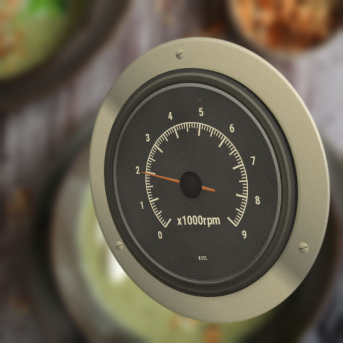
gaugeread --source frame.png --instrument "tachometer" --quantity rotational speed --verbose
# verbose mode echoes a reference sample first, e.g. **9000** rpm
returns **2000** rpm
